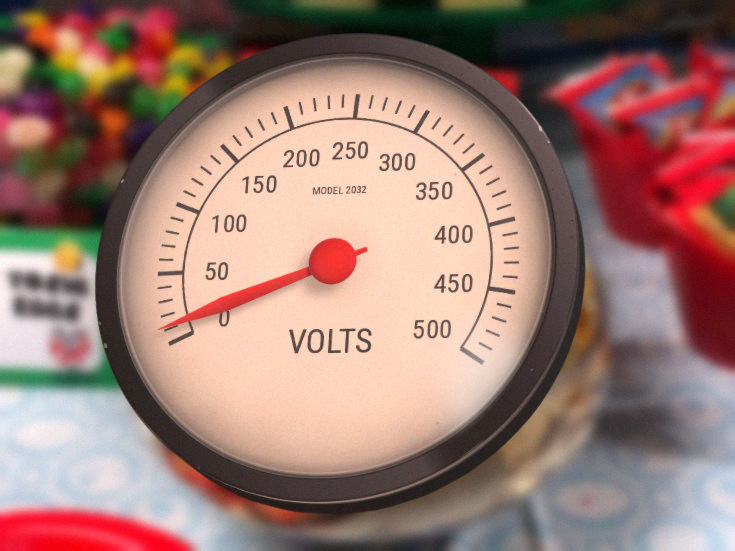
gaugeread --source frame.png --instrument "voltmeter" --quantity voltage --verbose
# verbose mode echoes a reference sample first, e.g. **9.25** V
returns **10** V
